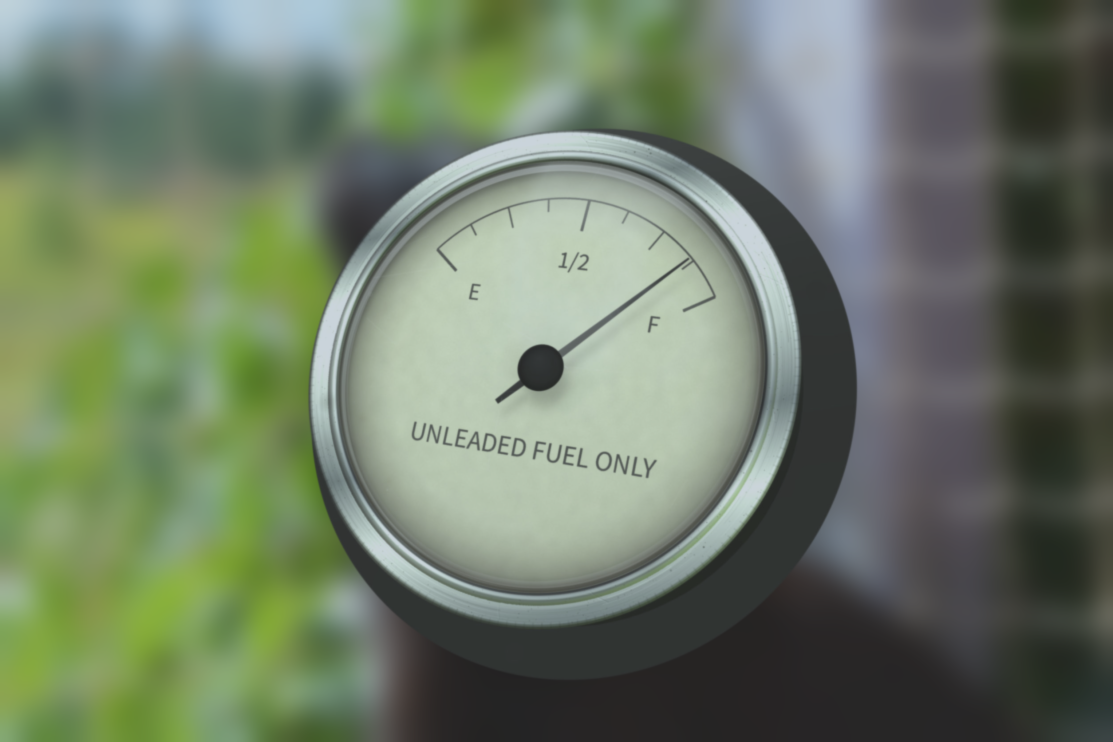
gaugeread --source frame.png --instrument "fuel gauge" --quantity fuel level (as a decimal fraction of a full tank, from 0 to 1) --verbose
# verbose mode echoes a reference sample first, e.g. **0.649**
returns **0.875**
